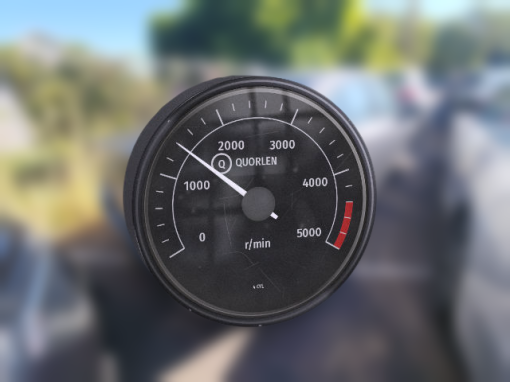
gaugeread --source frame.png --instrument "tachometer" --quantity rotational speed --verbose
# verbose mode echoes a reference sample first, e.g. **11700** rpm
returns **1400** rpm
